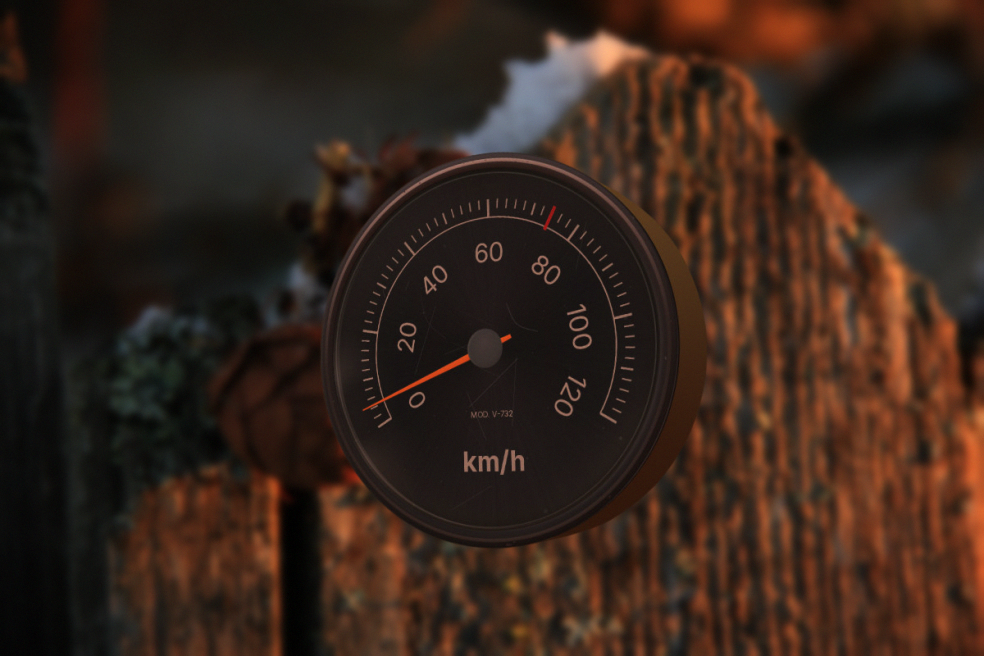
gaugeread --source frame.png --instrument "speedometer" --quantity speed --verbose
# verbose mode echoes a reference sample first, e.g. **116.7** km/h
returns **4** km/h
